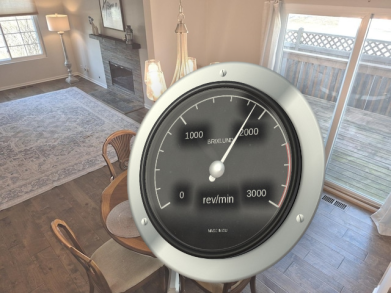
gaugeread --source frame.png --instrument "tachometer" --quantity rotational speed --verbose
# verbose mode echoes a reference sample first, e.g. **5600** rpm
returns **1900** rpm
